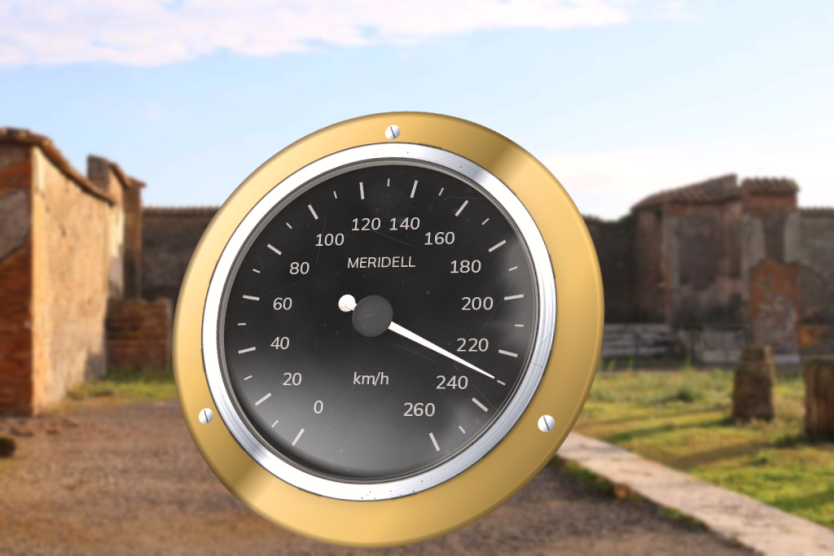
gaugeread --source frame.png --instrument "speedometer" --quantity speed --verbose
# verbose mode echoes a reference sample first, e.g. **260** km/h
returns **230** km/h
